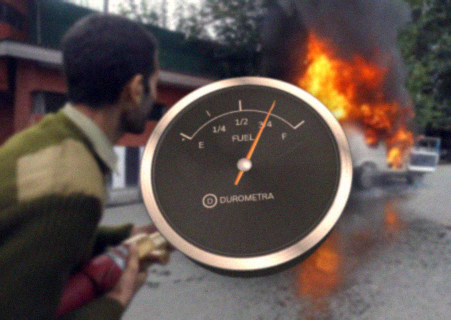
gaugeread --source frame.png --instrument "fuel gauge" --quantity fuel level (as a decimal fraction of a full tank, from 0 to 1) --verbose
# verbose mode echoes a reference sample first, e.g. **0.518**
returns **0.75**
